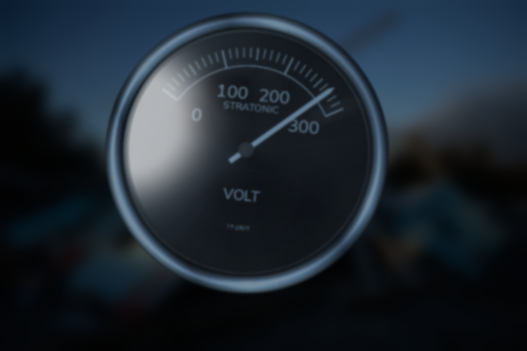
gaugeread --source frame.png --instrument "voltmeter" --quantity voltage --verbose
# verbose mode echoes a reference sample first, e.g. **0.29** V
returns **270** V
